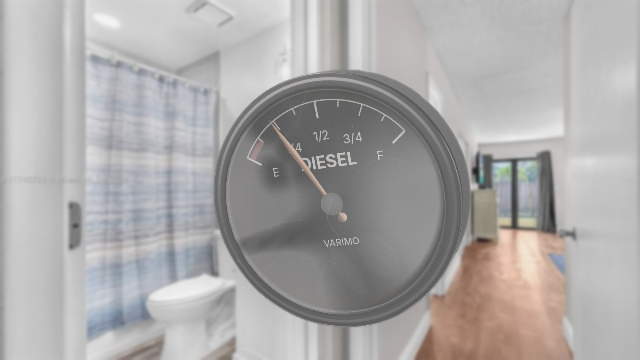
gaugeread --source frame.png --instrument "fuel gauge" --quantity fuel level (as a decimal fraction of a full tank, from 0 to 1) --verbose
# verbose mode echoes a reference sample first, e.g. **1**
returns **0.25**
